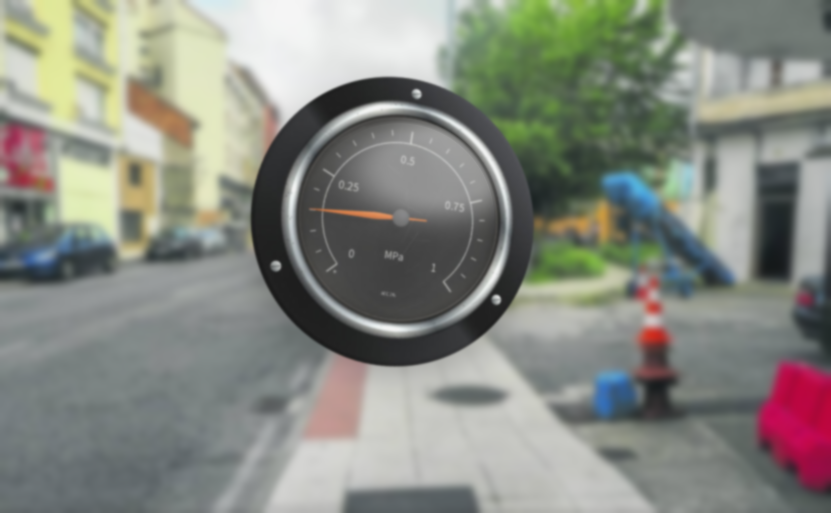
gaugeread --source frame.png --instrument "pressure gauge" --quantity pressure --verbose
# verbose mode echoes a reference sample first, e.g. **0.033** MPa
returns **0.15** MPa
